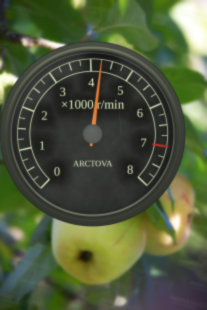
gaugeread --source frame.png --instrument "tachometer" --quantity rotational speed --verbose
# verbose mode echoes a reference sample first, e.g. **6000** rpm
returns **4250** rpm
